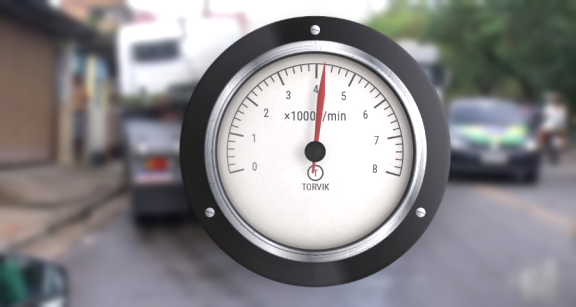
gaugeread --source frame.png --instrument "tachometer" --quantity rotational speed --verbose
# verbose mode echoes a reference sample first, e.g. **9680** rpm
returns **4200** rpm
